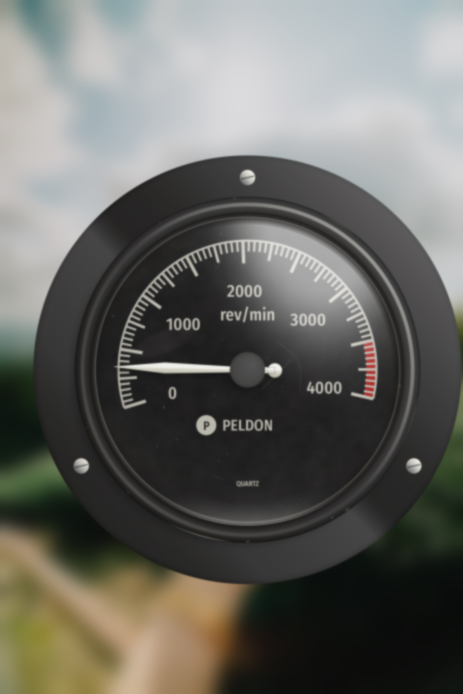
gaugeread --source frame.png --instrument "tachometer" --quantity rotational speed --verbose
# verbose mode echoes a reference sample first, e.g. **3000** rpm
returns **350** rpm
